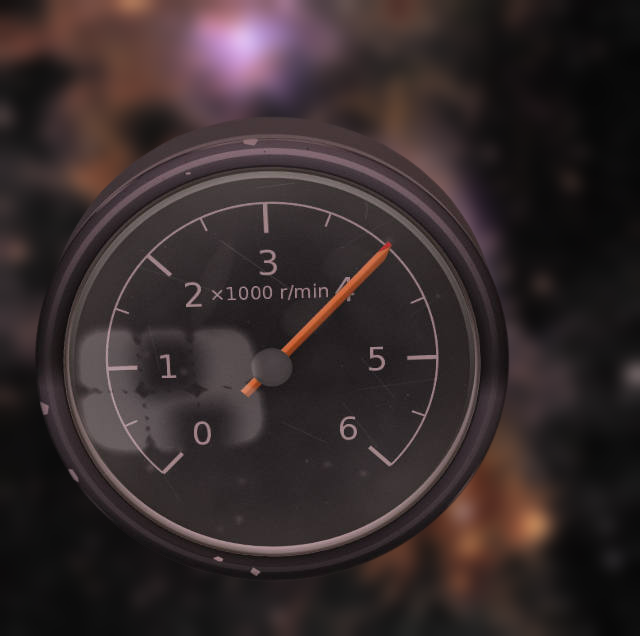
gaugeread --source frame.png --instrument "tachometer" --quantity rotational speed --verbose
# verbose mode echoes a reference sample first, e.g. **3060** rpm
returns **4000** rpm
